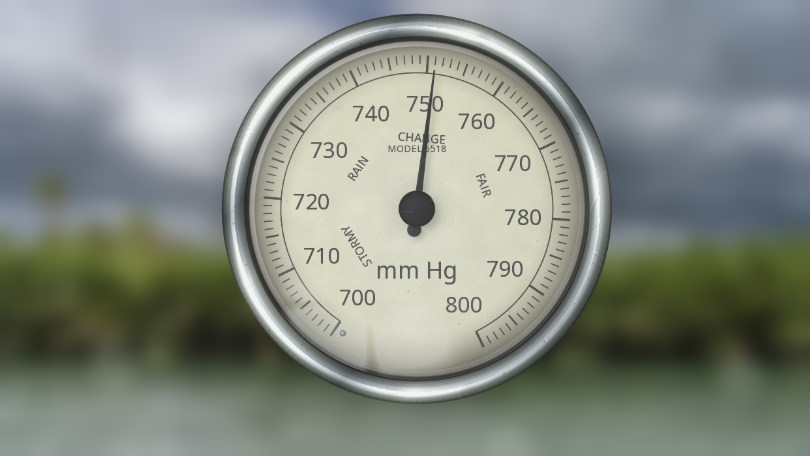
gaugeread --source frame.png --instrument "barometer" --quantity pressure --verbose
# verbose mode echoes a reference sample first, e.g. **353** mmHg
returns **751** mmHg
